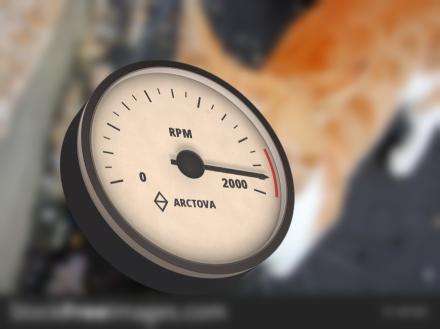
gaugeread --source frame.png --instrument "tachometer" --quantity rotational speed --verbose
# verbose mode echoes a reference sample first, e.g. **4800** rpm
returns **1900** rpm
